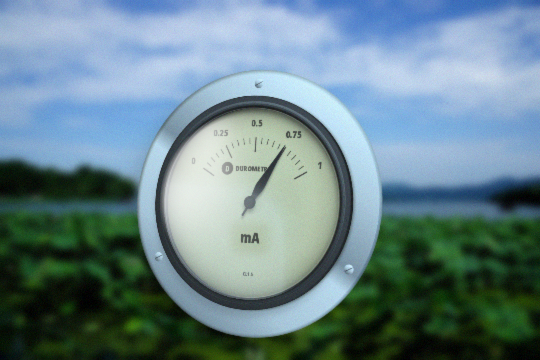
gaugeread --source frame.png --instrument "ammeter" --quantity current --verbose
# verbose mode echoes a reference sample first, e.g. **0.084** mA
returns **0.75** mA
